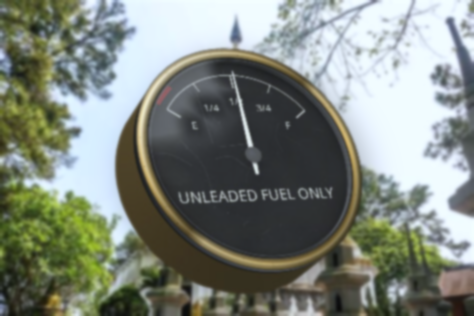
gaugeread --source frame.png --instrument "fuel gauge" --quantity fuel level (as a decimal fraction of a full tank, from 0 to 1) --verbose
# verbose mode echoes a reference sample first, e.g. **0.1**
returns **0.5**
